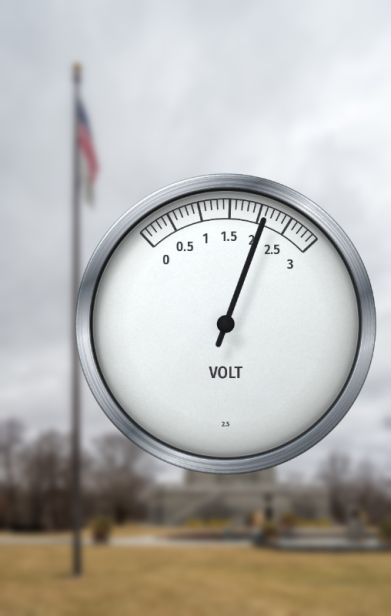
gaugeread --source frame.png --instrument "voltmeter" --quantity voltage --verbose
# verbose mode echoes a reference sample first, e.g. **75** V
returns **2.1** V
